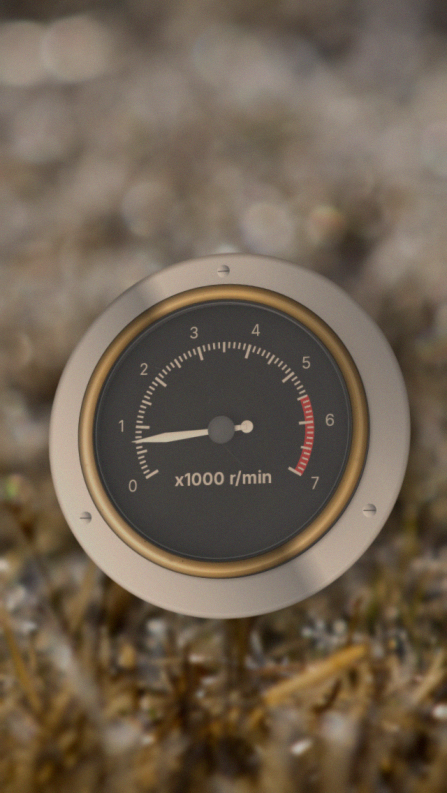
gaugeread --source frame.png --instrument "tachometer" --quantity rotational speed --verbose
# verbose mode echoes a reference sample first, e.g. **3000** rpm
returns **700** rpm
